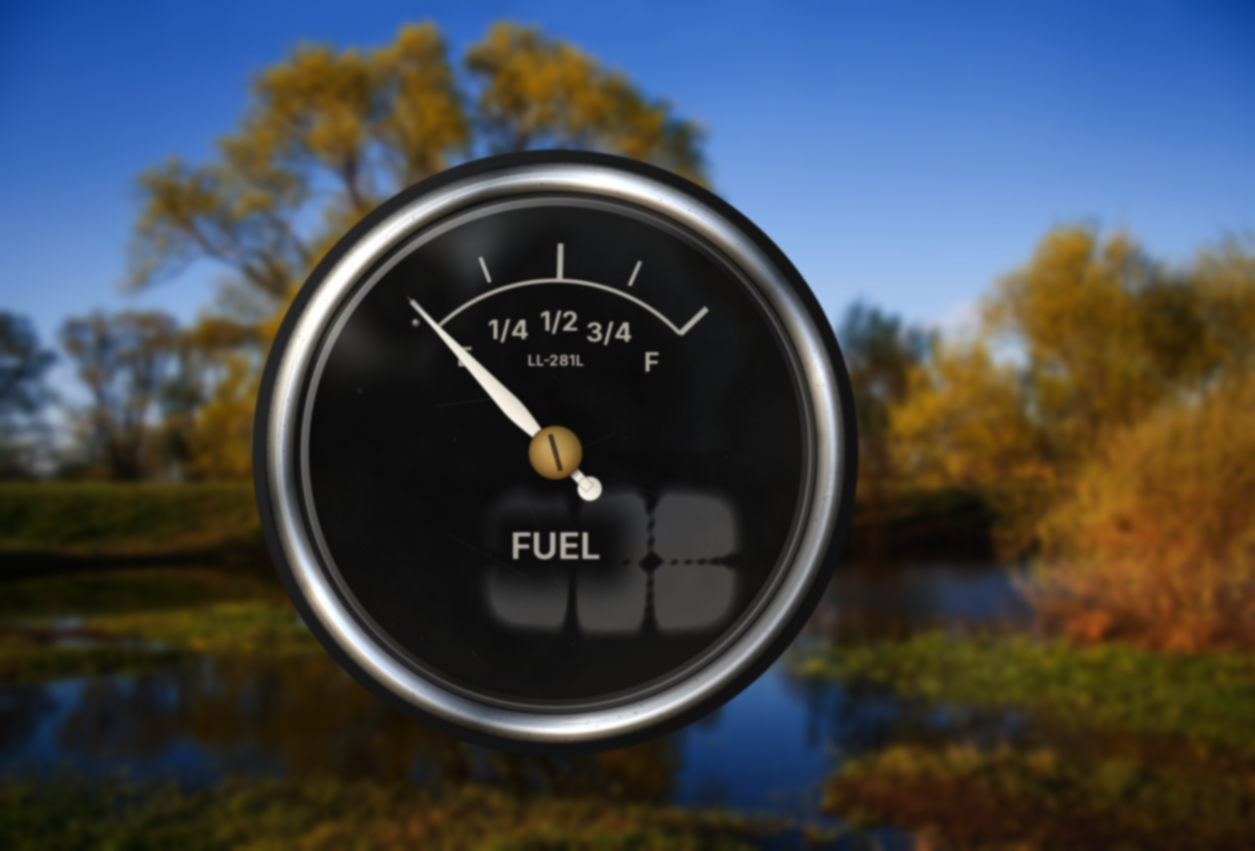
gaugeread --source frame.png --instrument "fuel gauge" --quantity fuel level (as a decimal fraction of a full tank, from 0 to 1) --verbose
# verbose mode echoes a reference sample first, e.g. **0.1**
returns **0**
